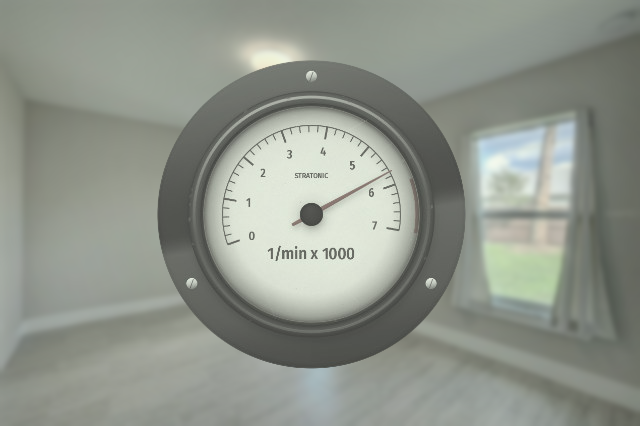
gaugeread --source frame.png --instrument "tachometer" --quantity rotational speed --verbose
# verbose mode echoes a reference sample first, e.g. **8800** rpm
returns **5700** rpm
